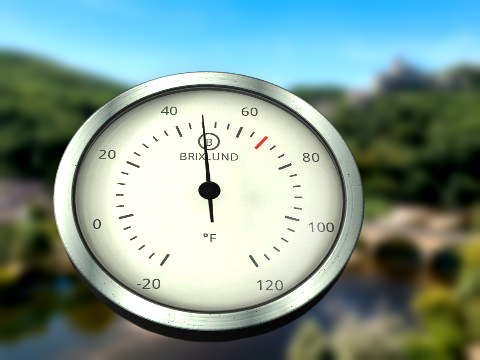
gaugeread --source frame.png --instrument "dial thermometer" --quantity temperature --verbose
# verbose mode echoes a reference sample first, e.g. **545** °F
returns **48** °F
